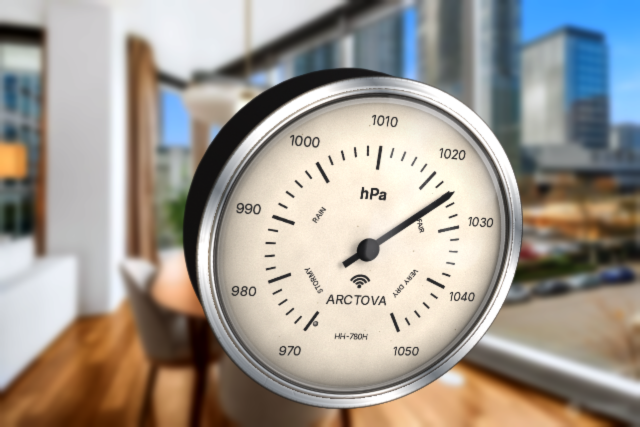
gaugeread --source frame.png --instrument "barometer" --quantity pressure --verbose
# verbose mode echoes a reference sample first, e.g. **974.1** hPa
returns **1024** hPa
